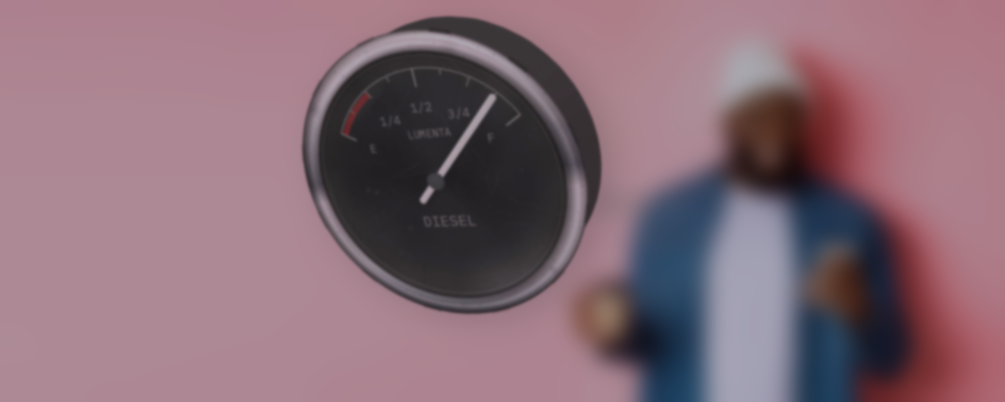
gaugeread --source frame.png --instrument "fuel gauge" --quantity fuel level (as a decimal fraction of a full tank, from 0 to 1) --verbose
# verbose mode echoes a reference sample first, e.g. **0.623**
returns **0.875**
